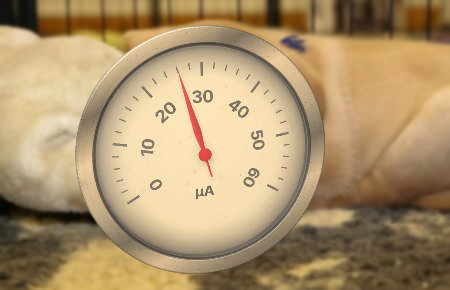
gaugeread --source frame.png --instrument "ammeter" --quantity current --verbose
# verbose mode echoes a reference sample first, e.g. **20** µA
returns **26** µA
